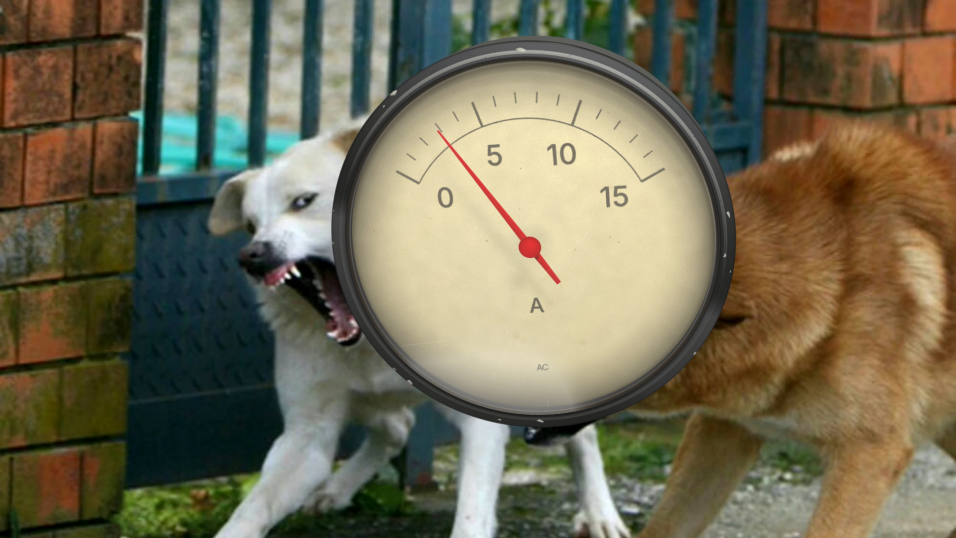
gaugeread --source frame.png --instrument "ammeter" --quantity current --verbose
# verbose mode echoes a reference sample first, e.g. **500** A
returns **3** A
